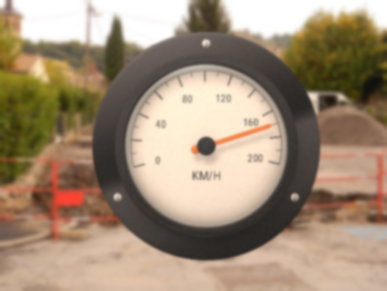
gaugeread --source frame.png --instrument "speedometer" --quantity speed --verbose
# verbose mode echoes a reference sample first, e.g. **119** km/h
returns **170** km/h
